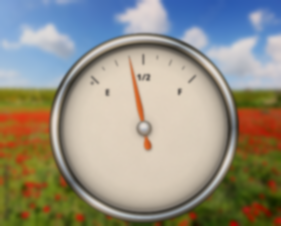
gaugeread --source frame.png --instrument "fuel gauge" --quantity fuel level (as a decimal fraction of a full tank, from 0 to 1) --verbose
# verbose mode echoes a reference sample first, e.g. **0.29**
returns **0.375**
